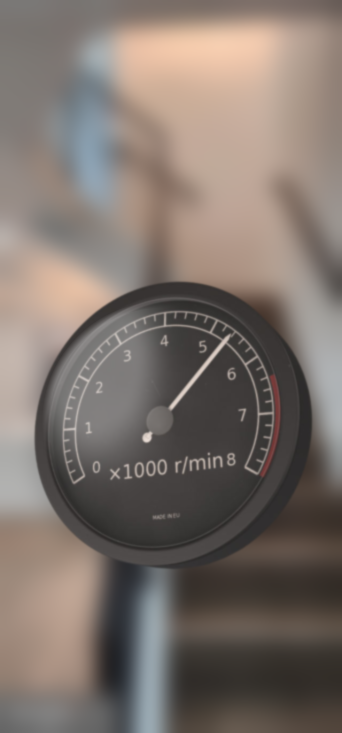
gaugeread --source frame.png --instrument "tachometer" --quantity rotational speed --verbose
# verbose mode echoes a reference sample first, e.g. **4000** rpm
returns **5400** rpm
